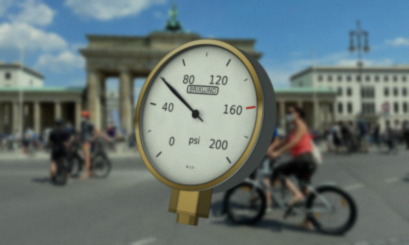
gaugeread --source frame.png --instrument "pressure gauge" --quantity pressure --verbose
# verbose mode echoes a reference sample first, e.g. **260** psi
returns **60** psi
